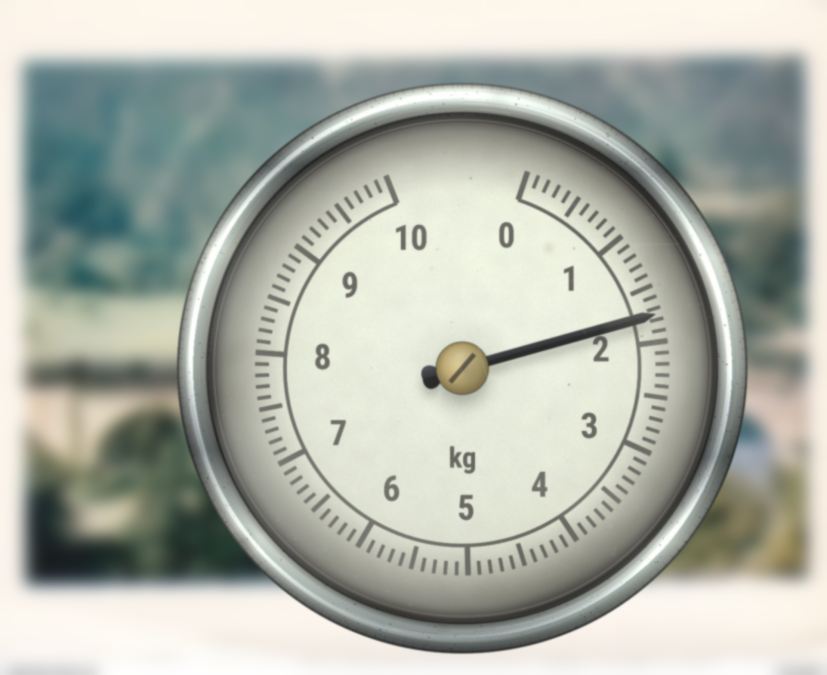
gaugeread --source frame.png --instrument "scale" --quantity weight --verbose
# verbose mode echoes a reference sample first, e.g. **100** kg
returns **1.75** kg
